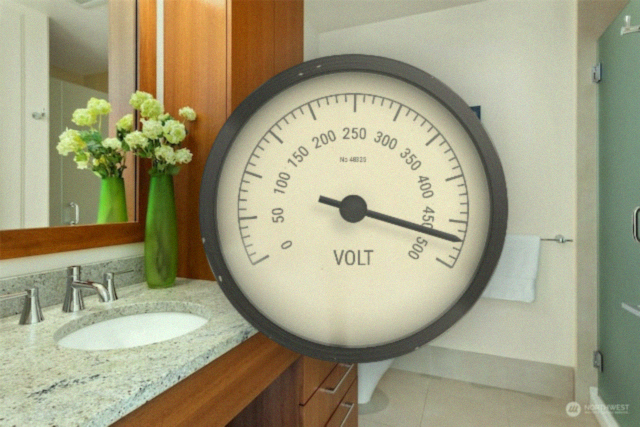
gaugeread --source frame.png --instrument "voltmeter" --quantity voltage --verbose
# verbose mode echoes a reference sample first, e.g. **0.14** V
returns **470** V
